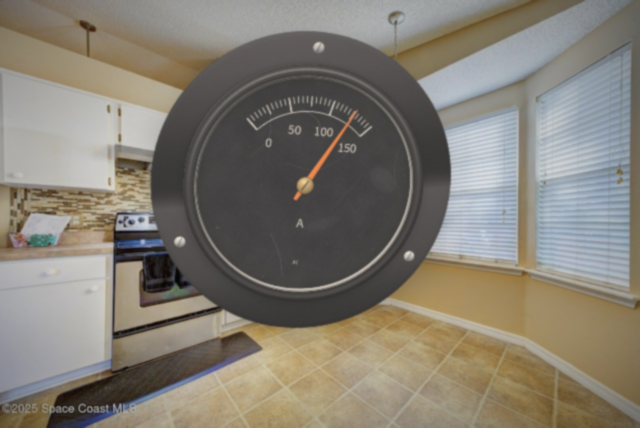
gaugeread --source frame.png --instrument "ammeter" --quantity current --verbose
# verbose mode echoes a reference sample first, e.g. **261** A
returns **125** A
